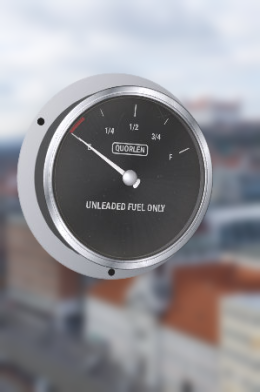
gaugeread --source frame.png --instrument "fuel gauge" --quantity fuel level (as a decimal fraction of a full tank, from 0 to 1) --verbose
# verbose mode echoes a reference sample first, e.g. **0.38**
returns **0**
